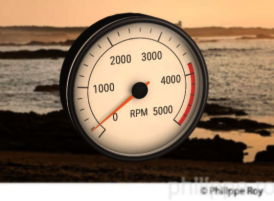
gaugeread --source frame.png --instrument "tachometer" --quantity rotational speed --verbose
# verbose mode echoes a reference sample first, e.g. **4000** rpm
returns **200** rpm
